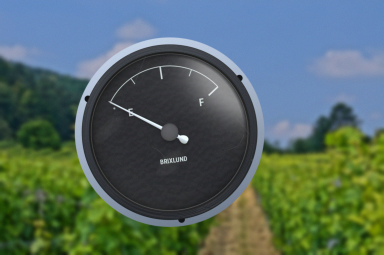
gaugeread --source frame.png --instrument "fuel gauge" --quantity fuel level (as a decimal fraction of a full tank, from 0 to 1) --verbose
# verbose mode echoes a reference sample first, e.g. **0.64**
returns **0**
